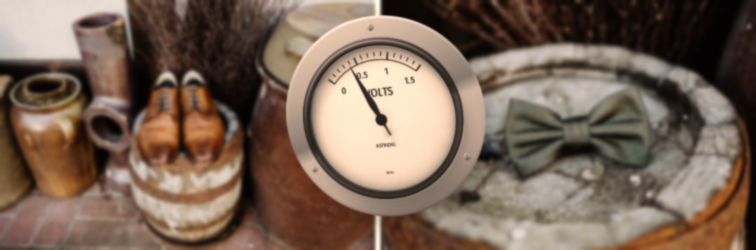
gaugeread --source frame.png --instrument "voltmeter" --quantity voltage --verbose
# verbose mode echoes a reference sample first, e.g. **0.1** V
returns **0.4** V
